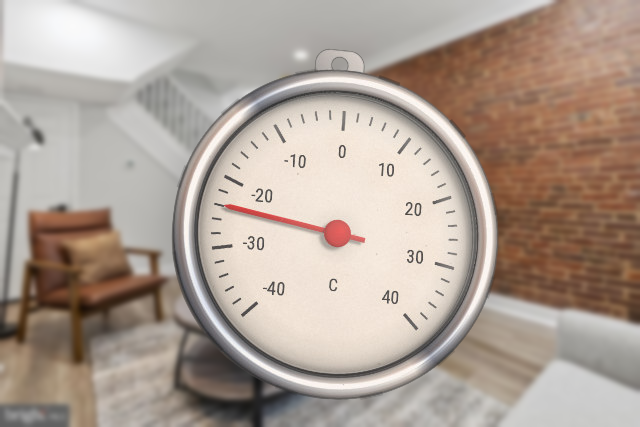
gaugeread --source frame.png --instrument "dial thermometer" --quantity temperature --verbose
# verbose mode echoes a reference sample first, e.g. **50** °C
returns **-24** °C
